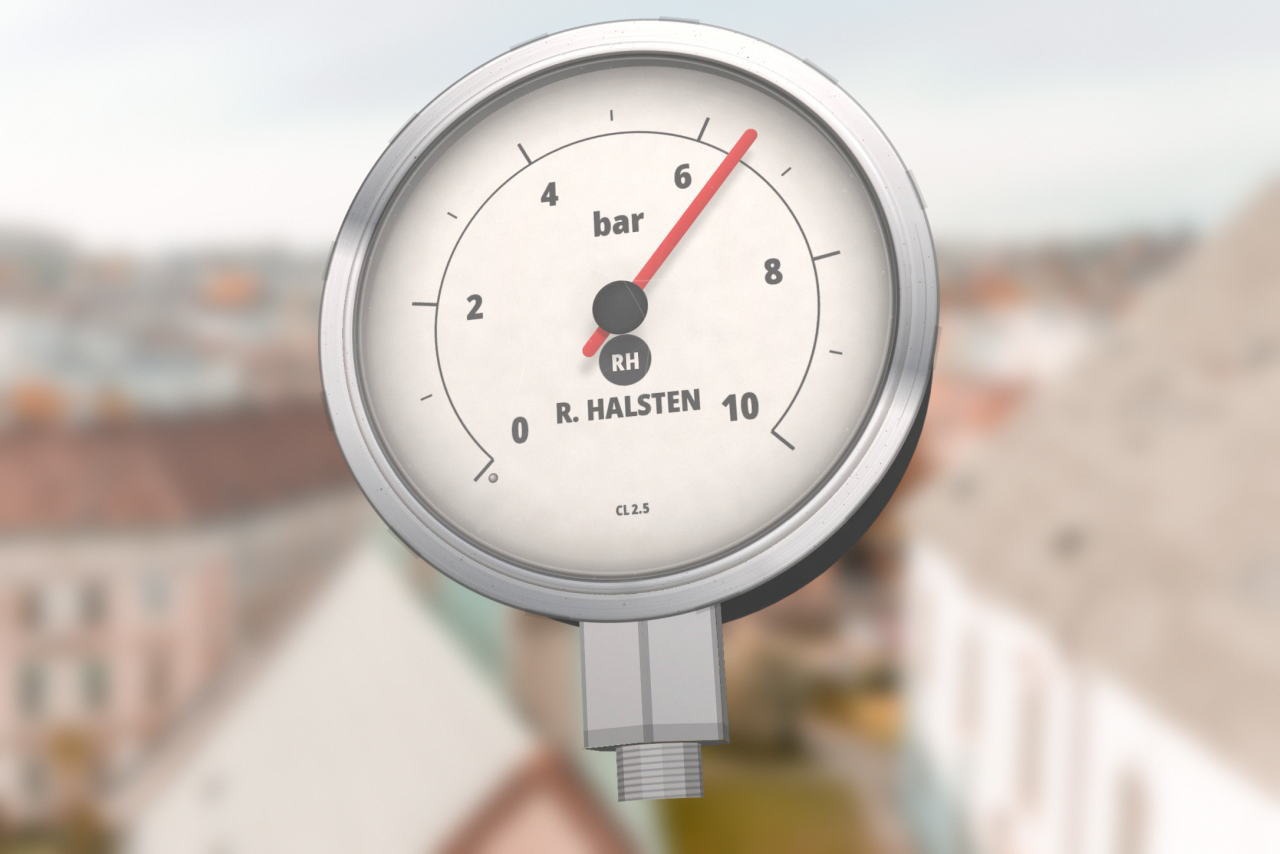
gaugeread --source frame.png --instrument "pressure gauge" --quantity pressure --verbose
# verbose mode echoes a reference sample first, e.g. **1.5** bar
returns **6.5** bar
